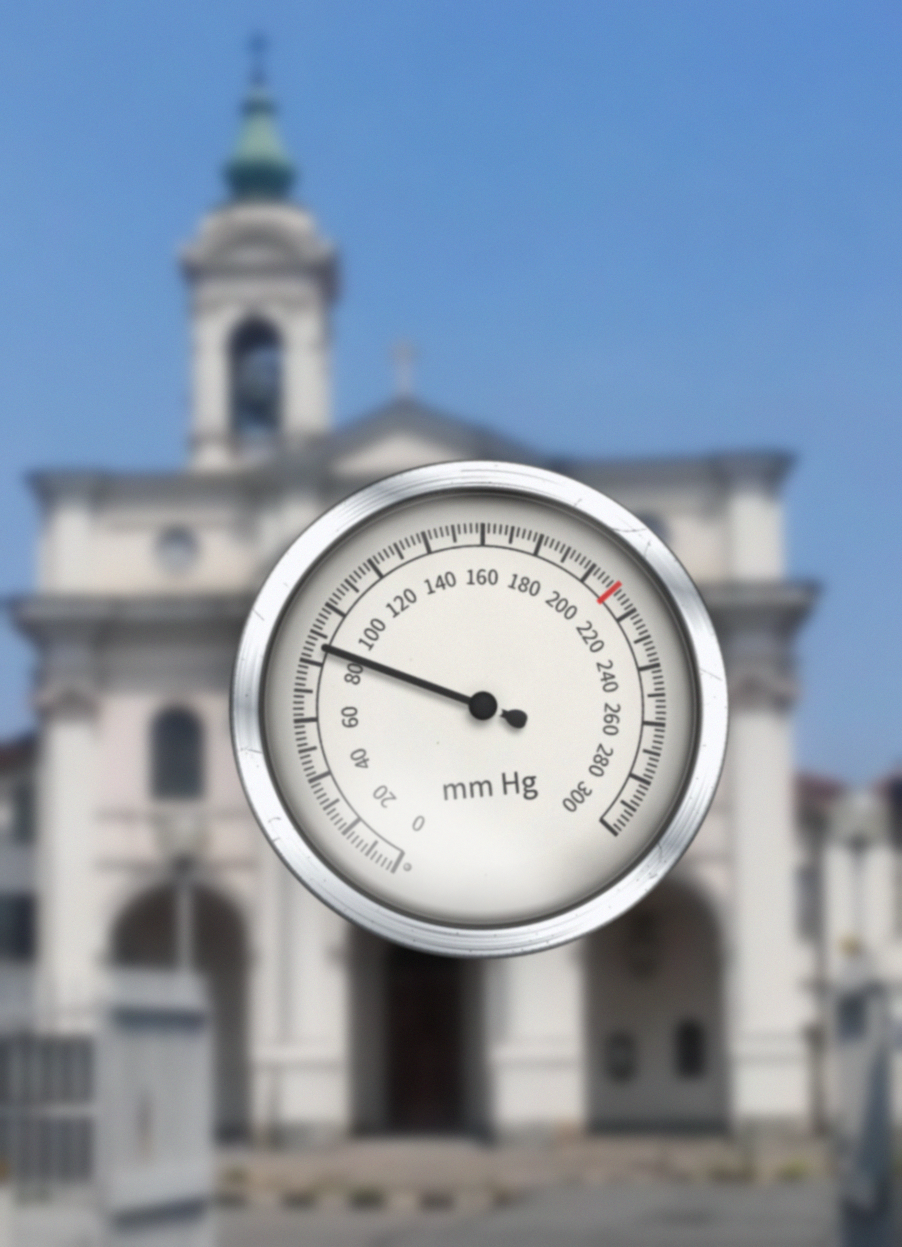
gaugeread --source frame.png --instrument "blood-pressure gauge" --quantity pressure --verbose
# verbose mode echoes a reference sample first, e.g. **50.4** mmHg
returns **86** mmHg
